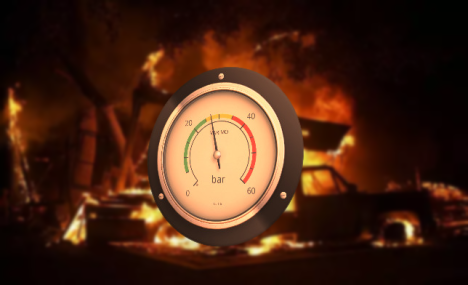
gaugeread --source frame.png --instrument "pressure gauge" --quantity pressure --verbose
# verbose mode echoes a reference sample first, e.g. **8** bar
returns **27.5** bar
